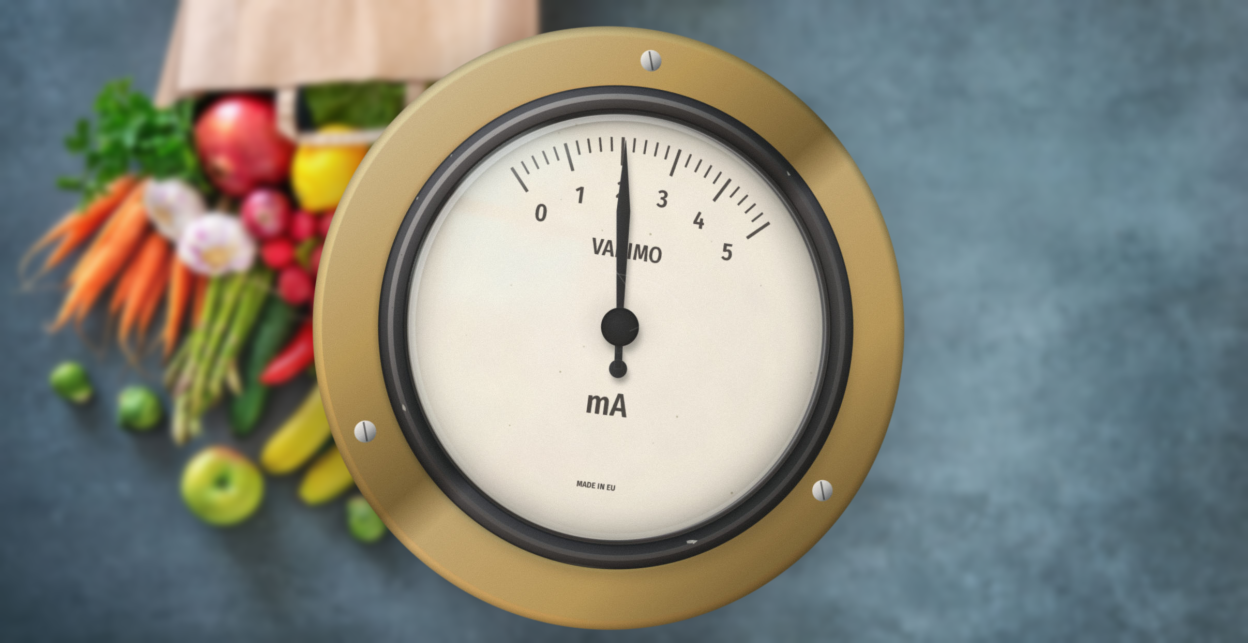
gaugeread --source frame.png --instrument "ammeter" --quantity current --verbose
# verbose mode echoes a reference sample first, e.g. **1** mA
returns **2** mA
